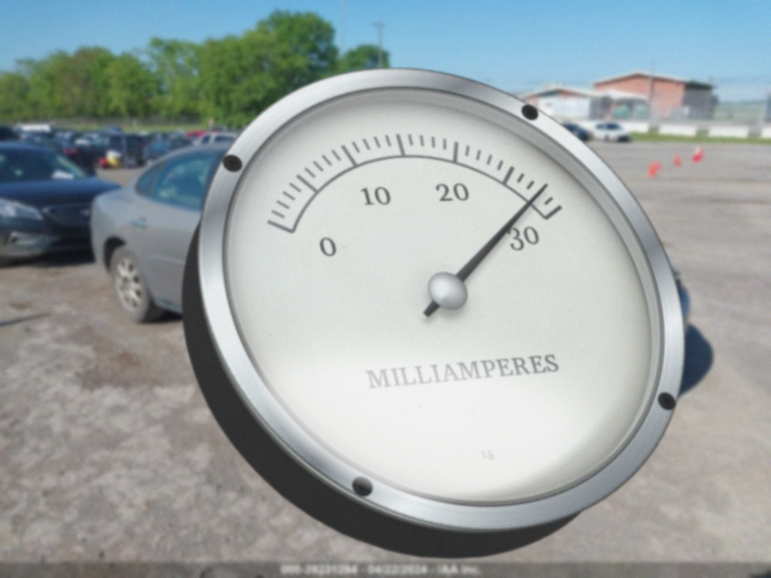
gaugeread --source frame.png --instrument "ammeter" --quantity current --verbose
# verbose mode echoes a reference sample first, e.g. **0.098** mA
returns **28** mA
